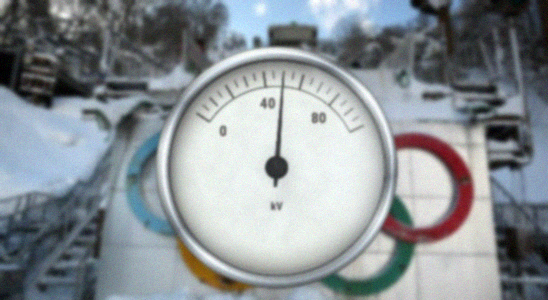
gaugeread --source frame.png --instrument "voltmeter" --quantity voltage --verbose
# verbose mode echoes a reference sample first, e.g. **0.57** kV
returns **50** kV
